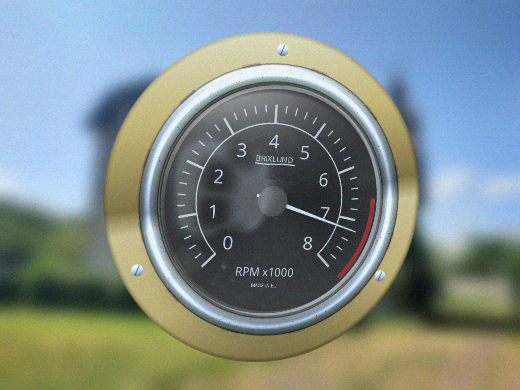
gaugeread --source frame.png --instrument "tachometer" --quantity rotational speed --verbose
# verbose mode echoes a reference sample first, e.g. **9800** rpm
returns **7200** rpm
